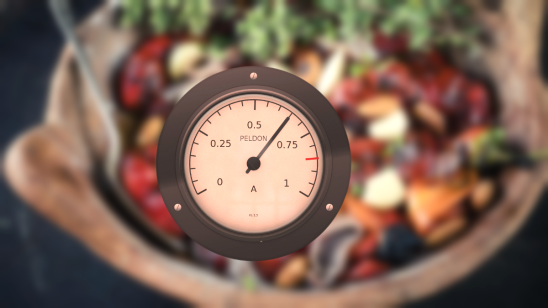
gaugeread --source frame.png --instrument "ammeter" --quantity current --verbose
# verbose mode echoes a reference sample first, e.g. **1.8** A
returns **0.65** A
